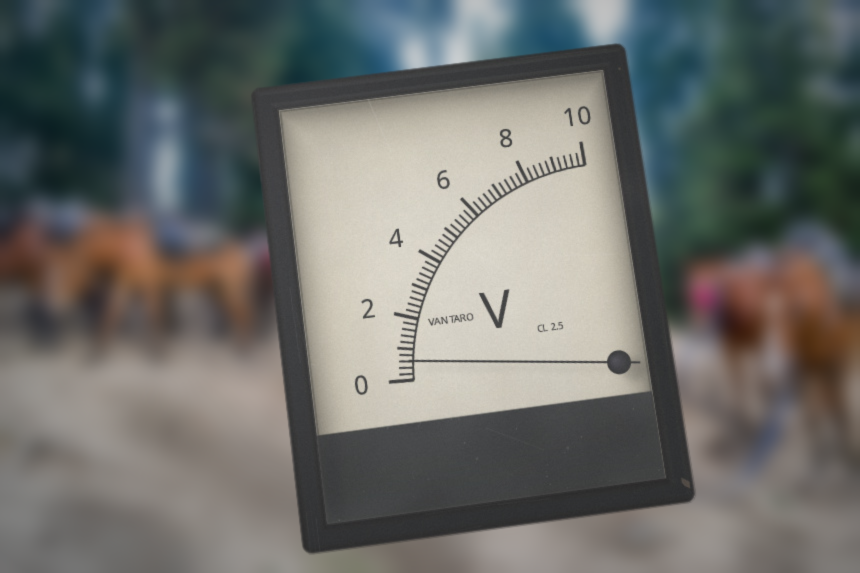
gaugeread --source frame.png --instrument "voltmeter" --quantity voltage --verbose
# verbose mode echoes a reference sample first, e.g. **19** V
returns **0.6** V
